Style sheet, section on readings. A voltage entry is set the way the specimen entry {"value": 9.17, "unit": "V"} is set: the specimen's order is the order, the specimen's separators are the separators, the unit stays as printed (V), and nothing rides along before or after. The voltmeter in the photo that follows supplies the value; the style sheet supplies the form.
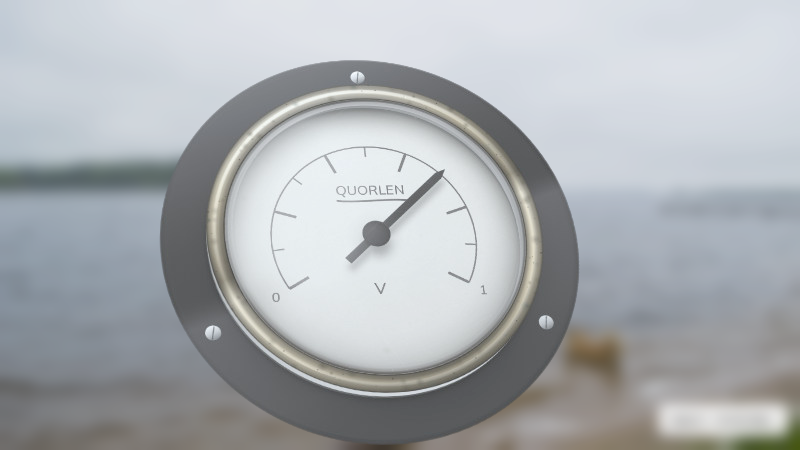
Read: {"value": 0.7, "unit": "V"}
